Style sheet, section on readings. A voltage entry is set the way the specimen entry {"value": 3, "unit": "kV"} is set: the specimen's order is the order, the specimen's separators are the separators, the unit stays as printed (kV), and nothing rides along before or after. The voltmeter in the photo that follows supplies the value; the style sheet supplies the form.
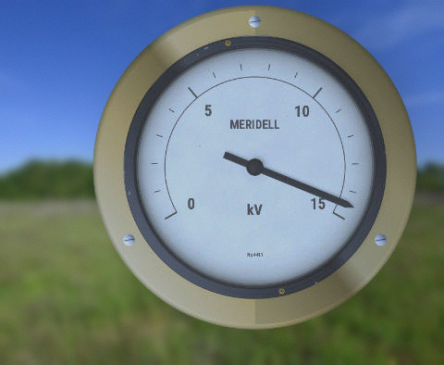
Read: {"value": 14.5, "unit": "kV"}
